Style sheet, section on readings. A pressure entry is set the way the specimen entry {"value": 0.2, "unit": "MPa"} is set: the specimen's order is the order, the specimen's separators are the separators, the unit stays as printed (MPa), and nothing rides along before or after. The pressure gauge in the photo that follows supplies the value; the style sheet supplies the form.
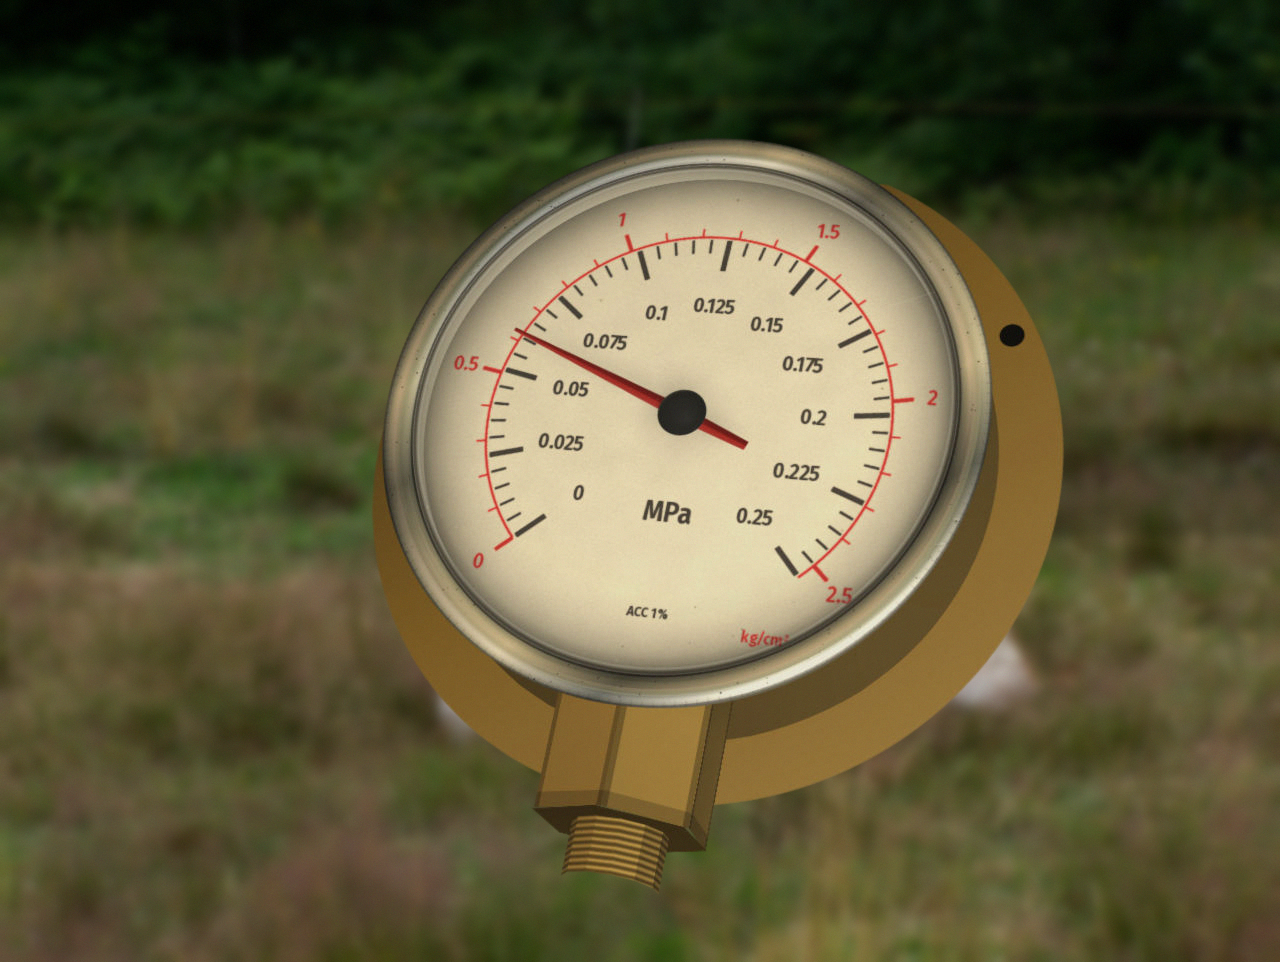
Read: {"value": 0.06, "unit": "MPa"}
